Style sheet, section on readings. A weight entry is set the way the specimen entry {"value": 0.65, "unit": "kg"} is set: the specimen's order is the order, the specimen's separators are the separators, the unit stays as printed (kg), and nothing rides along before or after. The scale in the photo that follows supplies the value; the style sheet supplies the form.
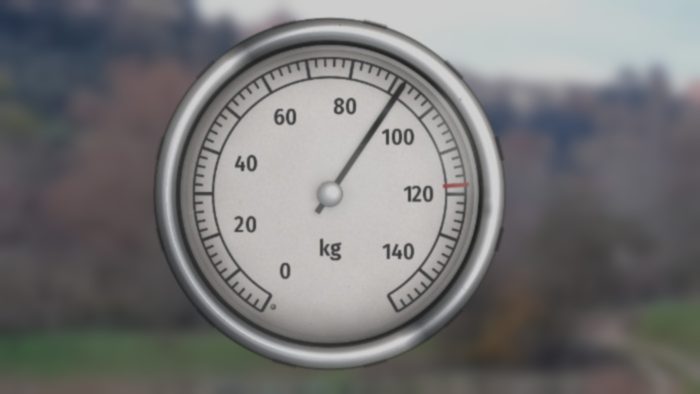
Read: {"value": 92, "unit": "kg"}
